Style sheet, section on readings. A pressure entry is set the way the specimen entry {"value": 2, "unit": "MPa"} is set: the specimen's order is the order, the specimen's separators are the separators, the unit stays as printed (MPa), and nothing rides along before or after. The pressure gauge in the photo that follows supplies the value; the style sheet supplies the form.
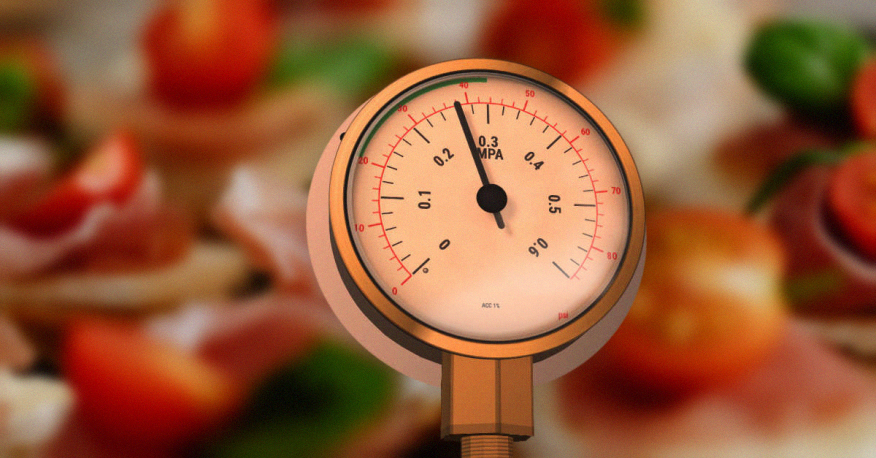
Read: {"value": 0.26, "unit": "MPa"}
